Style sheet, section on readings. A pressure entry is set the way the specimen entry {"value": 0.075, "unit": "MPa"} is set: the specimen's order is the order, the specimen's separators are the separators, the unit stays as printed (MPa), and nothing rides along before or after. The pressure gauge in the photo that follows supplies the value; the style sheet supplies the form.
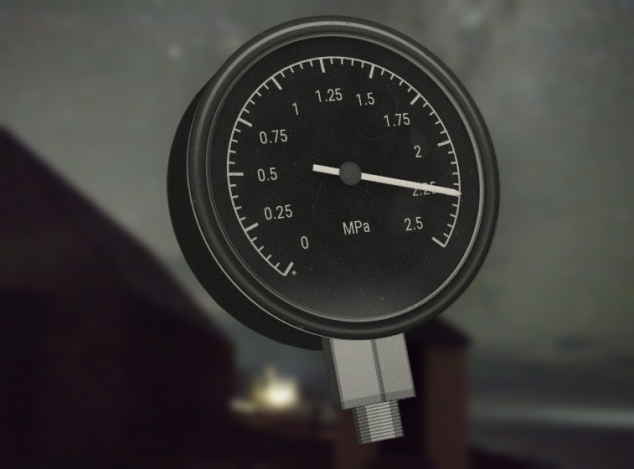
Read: {"value": 2.25, "unit": "MPa"}
